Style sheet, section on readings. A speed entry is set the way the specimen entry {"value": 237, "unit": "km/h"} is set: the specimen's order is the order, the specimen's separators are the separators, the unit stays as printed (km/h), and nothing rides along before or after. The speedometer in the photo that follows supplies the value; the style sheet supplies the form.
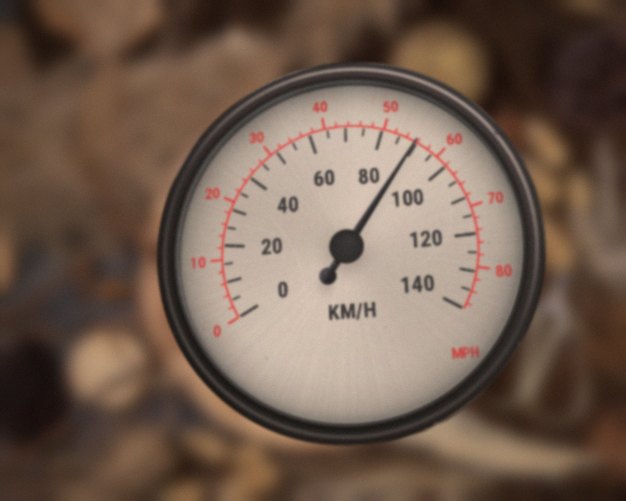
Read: {"value": 90, "unit": "km/h"}
